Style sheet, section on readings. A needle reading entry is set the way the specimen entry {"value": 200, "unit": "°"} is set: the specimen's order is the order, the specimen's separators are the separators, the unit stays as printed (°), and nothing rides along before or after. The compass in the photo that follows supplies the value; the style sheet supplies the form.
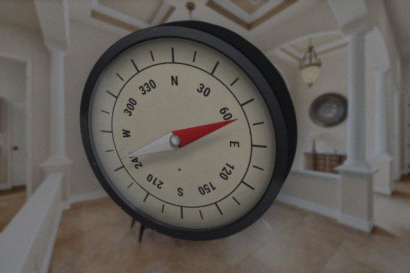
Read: {"value": 67.5, "unit": "°"}
